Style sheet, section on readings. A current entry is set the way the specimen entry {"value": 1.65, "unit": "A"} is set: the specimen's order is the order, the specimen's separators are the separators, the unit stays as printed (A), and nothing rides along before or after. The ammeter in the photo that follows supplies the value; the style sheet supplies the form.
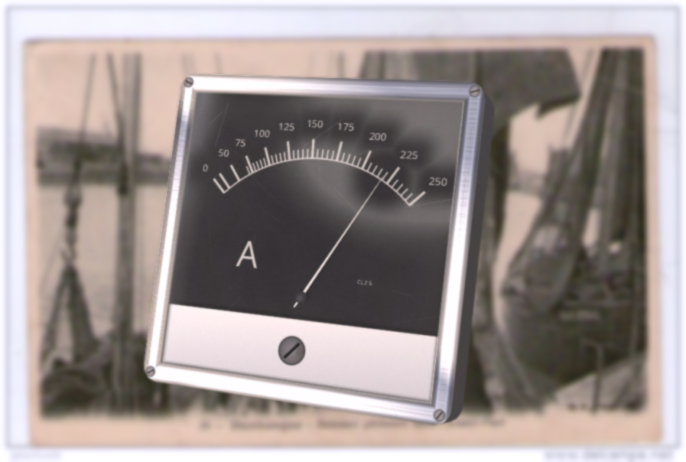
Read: {"value": 220, "unit": "A"}
